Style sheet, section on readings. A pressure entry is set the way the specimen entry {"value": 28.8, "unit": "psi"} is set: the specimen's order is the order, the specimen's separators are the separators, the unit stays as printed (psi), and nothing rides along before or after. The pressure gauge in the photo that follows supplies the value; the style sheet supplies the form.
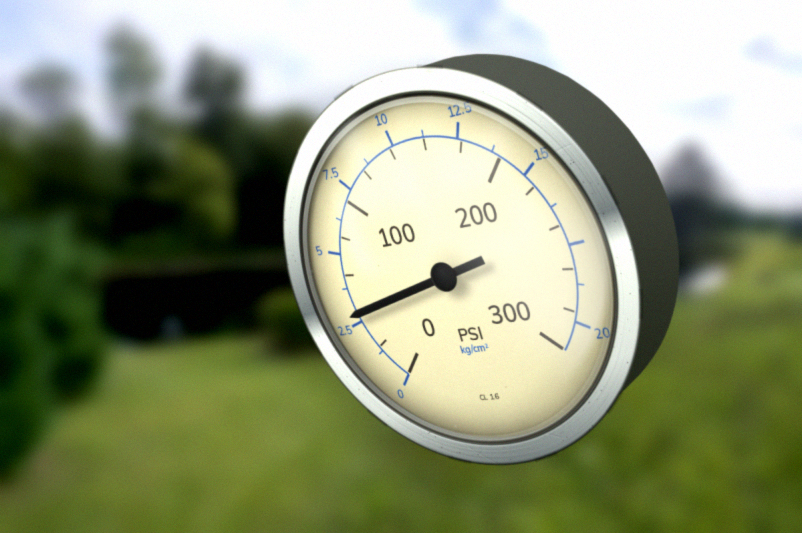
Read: {"value": 40, "unit": "psi"}
